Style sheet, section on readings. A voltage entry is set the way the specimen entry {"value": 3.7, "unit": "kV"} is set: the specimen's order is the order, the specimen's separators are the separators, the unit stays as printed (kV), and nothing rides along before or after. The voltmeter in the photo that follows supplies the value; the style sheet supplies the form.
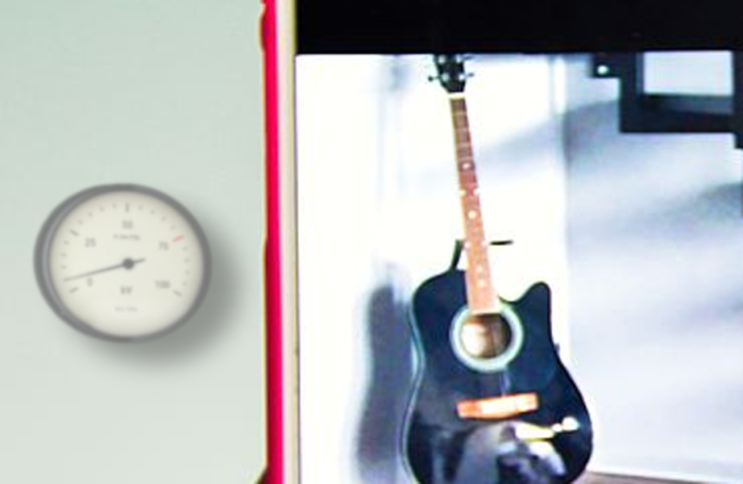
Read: {"value": 5, "unit": "kV"}
